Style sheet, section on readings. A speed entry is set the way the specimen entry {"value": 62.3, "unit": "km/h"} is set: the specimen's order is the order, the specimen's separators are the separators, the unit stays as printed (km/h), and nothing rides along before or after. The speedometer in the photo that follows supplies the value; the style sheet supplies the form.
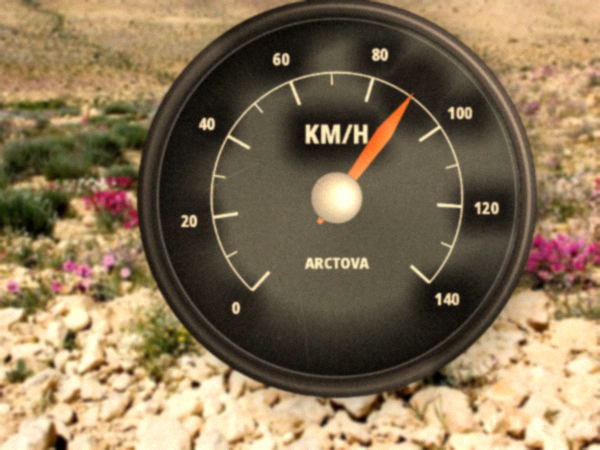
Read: {"value": 90, "unit": "km/h"}
